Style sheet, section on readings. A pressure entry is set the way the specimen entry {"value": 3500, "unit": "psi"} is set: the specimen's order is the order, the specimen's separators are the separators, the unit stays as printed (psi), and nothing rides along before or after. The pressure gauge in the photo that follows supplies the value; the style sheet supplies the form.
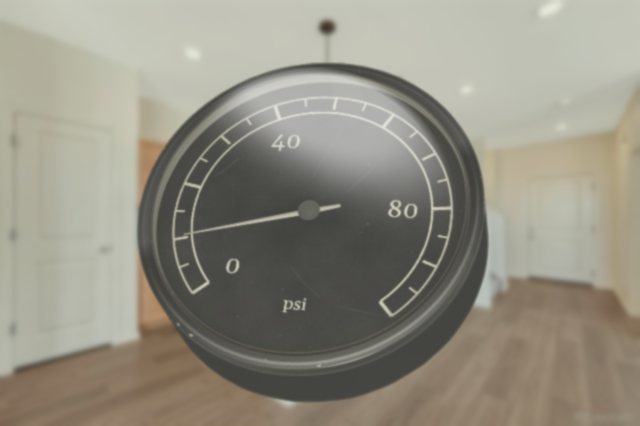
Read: {"value": 10, "unit": "psi"}
